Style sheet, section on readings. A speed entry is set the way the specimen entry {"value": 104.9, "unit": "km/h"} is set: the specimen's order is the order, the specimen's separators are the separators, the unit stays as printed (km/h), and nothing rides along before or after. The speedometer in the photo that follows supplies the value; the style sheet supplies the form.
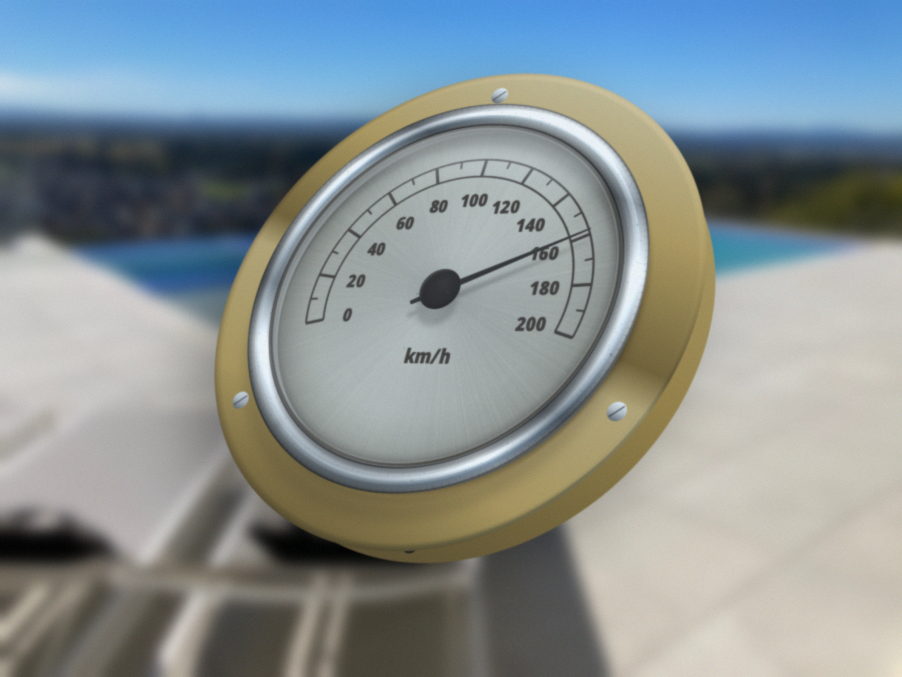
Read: {"value": 160, "unit": "km/h"}
